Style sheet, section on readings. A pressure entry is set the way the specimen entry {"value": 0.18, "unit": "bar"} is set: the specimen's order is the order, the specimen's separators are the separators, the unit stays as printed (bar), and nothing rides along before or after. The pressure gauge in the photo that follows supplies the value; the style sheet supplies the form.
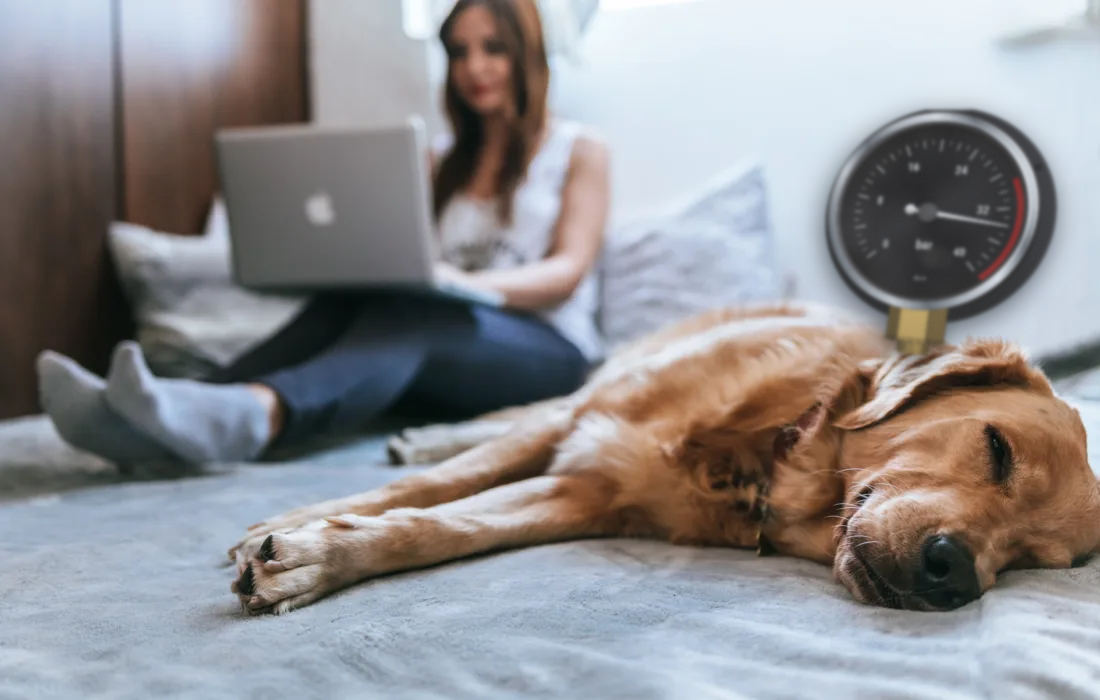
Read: {"value": 34, "unit": "bar"}
